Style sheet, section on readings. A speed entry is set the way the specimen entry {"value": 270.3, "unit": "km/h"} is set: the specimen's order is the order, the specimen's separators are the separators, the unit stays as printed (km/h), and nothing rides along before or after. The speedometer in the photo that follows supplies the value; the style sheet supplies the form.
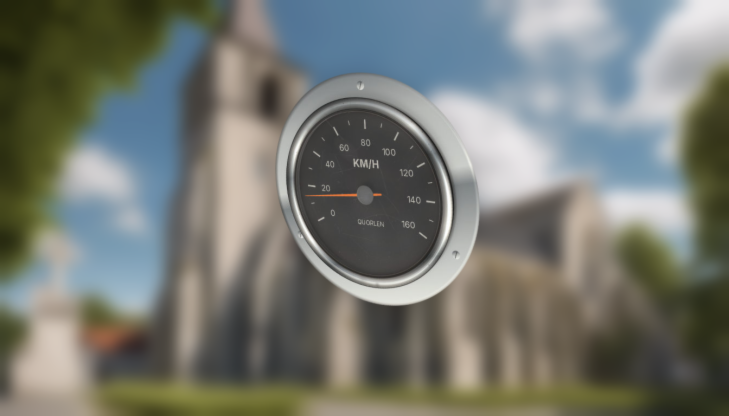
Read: {"value": 15, "unit": "km/h"}
